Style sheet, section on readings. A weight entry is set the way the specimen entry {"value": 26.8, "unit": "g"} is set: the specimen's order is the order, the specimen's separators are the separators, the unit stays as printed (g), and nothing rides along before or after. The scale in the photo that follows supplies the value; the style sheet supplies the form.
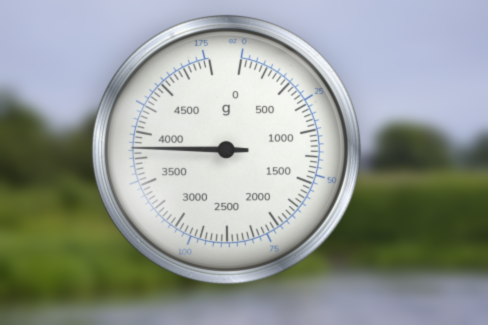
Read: {"value": 3850, "unit": "g"}
